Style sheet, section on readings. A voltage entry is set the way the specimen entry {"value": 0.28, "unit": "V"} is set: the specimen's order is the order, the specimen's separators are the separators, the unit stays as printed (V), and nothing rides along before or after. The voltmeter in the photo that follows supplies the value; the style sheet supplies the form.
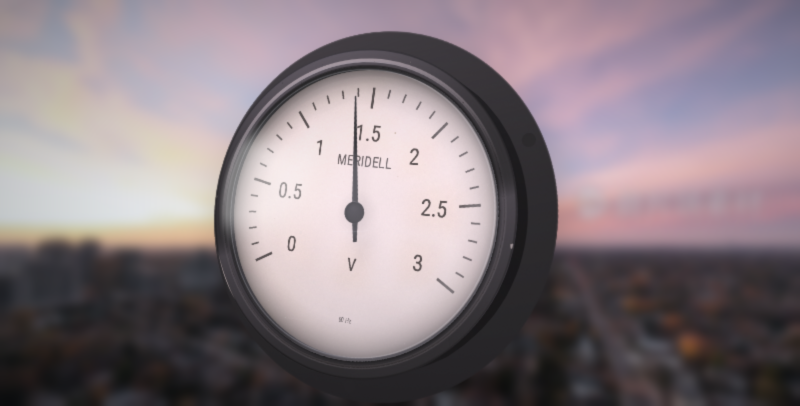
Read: {"value": 1.4, "unit": "V"}
